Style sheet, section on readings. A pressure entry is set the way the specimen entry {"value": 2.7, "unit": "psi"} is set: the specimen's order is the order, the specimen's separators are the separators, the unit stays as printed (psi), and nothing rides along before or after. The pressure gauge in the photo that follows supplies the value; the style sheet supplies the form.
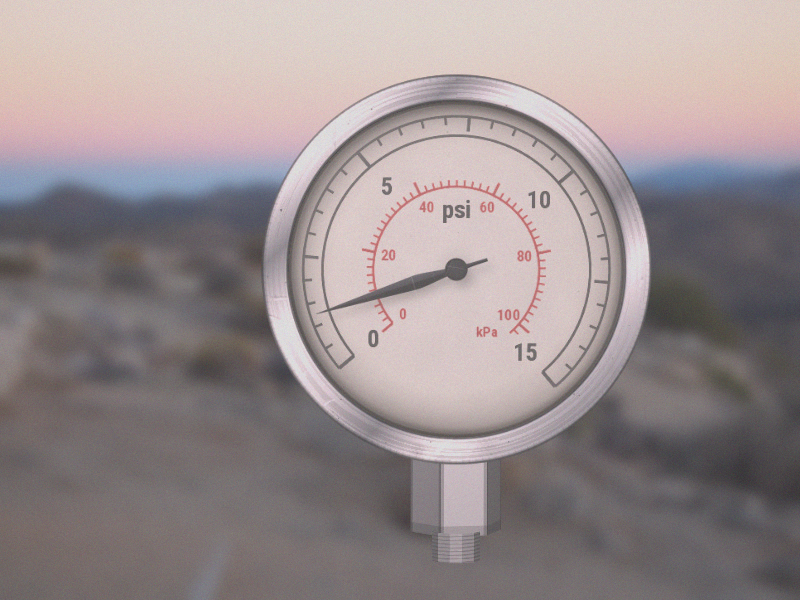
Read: {"value": 1.25, "unit": "psi"}
